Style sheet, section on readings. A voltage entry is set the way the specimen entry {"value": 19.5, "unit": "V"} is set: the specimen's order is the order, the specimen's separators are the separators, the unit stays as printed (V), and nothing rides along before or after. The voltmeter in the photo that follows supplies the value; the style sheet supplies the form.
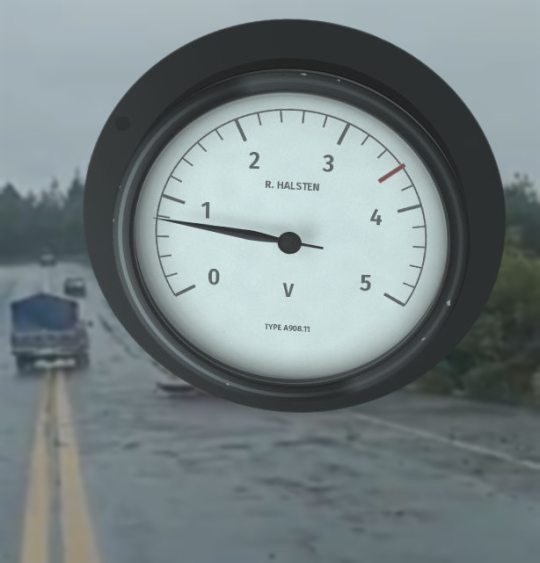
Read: {"value": 0.8, "unit": "V"}
